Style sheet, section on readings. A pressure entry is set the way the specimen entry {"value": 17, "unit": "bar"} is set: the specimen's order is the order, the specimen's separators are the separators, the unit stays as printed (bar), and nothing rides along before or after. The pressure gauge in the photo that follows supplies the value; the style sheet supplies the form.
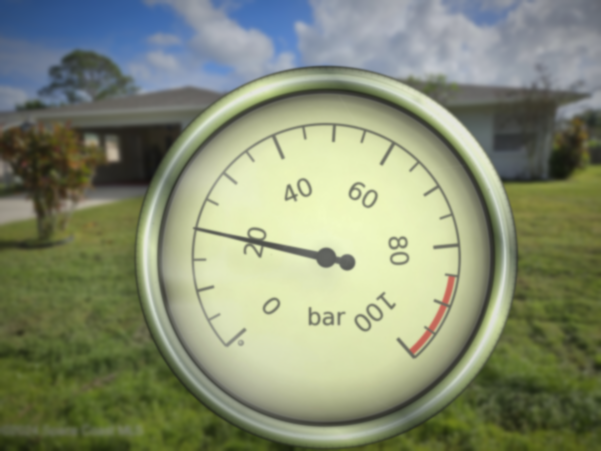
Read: {"value": 20, "unit": "bar"}
